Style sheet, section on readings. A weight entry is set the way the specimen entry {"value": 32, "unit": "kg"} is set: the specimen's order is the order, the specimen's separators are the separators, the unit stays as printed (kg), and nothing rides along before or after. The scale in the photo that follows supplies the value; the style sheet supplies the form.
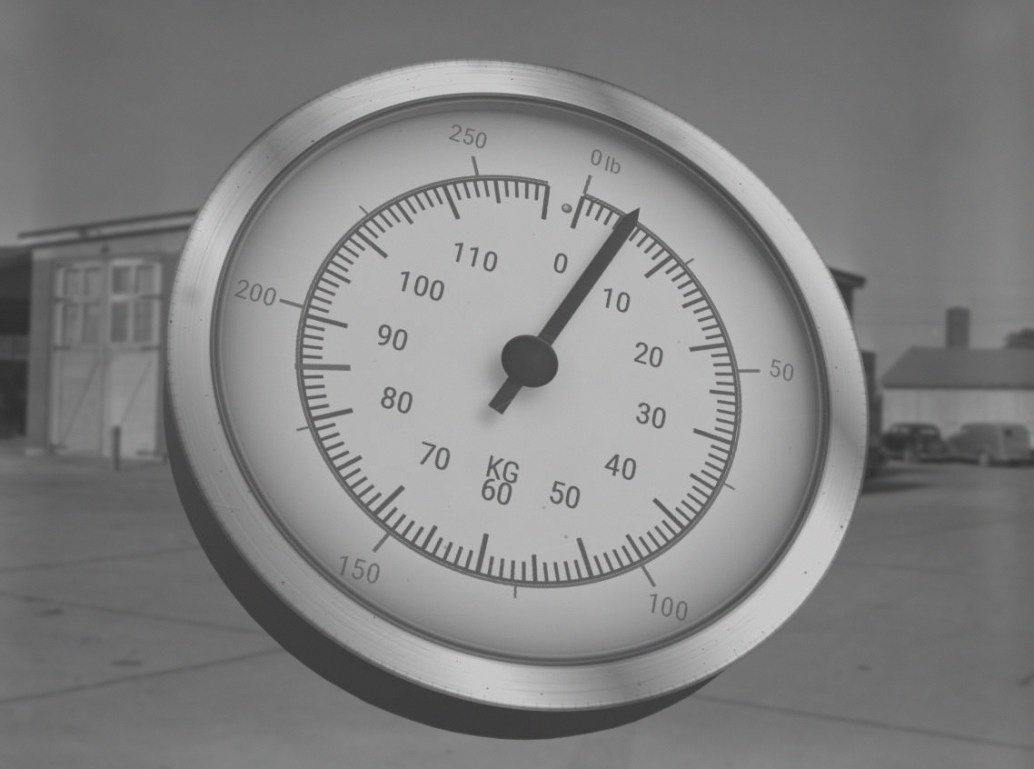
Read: {"value": 5, "unit": "kg"}
